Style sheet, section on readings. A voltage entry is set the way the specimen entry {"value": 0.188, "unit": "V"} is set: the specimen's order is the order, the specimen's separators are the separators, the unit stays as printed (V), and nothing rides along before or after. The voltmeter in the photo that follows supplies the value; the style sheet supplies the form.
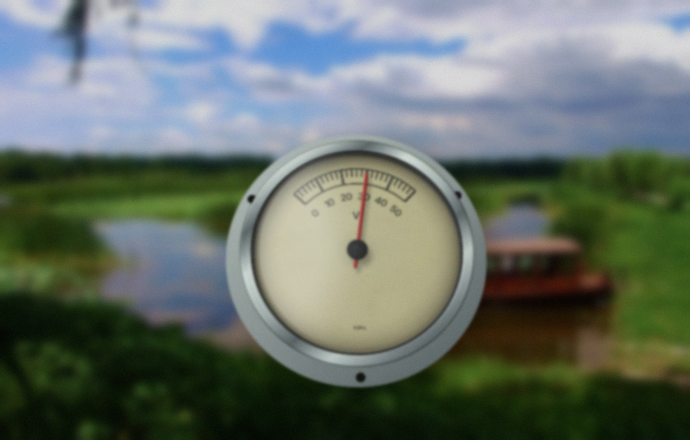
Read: {"value": 30, "unit": "V"}
